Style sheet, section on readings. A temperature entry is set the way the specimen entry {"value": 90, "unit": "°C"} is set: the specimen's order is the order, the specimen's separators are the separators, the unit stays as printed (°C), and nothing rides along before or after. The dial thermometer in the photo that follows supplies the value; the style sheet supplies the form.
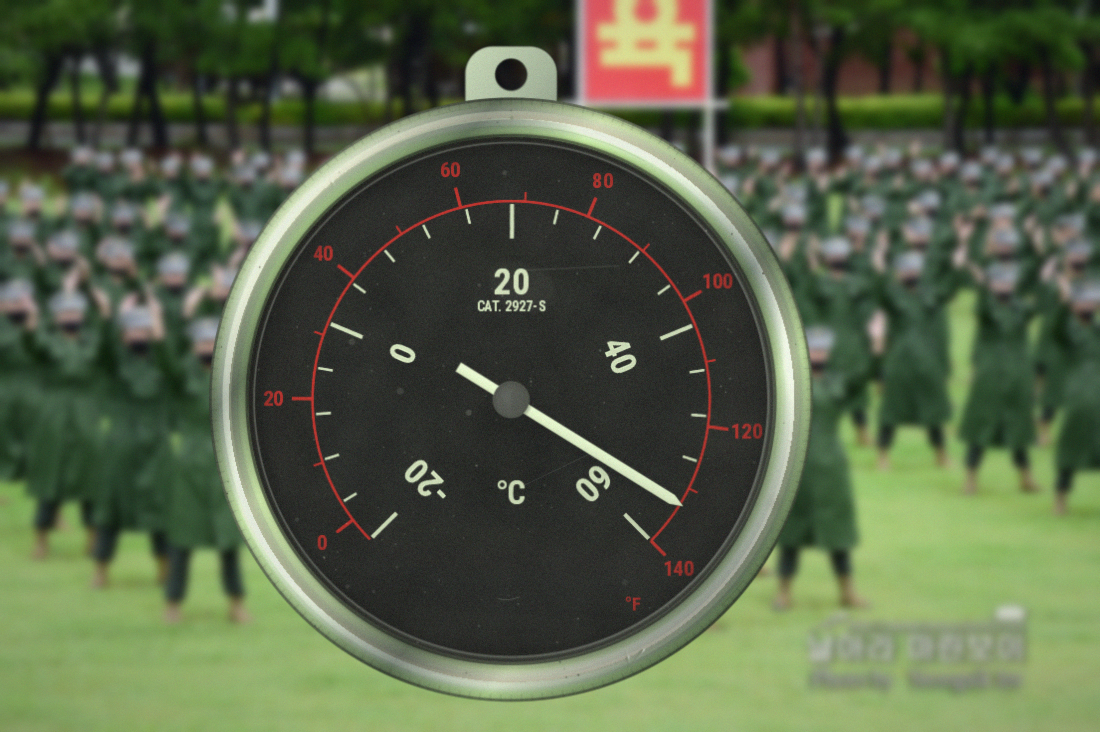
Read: {"value": 56, "unit": "°C"}
